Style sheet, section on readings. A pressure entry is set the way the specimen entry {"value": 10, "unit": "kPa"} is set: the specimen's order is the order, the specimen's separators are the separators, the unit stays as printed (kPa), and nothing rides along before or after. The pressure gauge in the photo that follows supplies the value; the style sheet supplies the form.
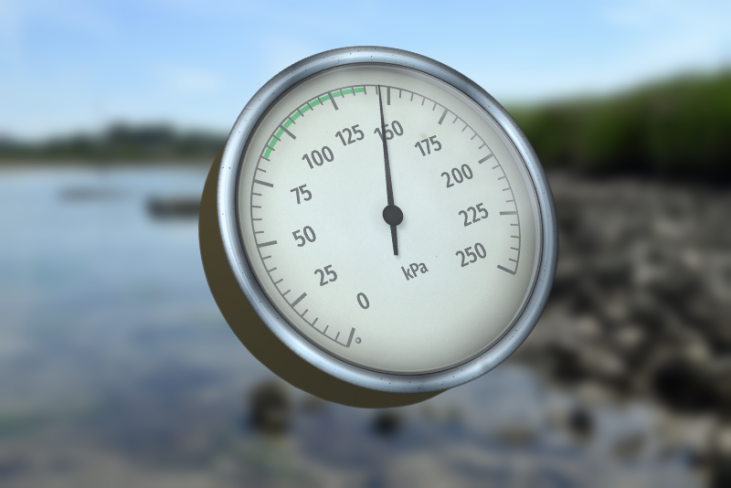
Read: {"value": 145, "unit": "kPa"}
